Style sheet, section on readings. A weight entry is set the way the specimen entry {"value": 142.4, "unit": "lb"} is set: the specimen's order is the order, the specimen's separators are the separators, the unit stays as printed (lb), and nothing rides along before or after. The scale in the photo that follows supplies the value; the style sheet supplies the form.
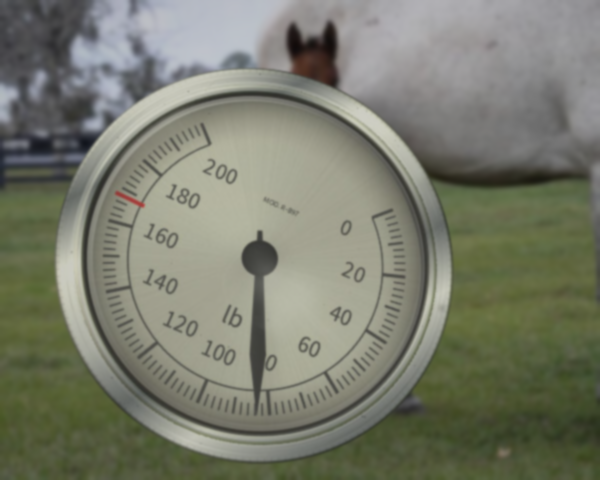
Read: {"value": 84, "unit": "lb"}
